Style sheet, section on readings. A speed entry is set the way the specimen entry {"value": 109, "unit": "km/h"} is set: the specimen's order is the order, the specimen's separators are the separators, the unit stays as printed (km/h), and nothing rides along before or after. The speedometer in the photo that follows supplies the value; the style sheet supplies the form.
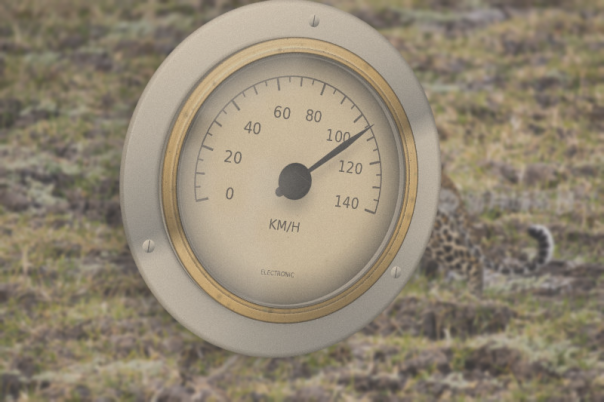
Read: {"value": 105, "unit": "km/h"}
